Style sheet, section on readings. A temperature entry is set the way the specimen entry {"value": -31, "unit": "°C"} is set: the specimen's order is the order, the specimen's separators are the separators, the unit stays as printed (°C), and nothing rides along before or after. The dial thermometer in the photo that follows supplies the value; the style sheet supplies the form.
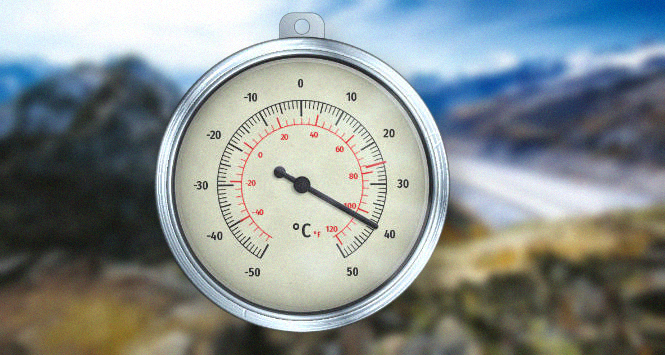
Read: {"value": 40, "unit": "°C"}
